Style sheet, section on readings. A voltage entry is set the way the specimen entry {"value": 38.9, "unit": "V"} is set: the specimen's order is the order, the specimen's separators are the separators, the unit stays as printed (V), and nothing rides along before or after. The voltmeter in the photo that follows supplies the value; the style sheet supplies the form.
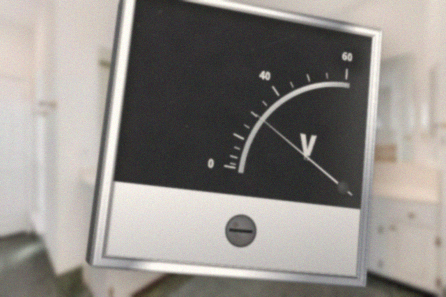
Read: {"value": 30, "unit": "V"}
